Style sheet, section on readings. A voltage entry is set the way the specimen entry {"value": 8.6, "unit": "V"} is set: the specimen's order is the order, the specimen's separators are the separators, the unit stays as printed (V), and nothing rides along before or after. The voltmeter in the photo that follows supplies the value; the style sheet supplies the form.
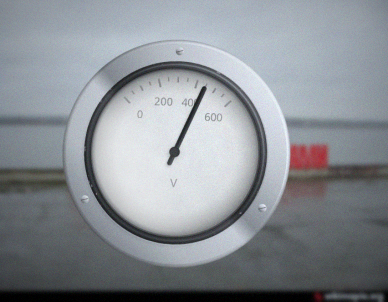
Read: {"value": 450, "unit": "V"}
